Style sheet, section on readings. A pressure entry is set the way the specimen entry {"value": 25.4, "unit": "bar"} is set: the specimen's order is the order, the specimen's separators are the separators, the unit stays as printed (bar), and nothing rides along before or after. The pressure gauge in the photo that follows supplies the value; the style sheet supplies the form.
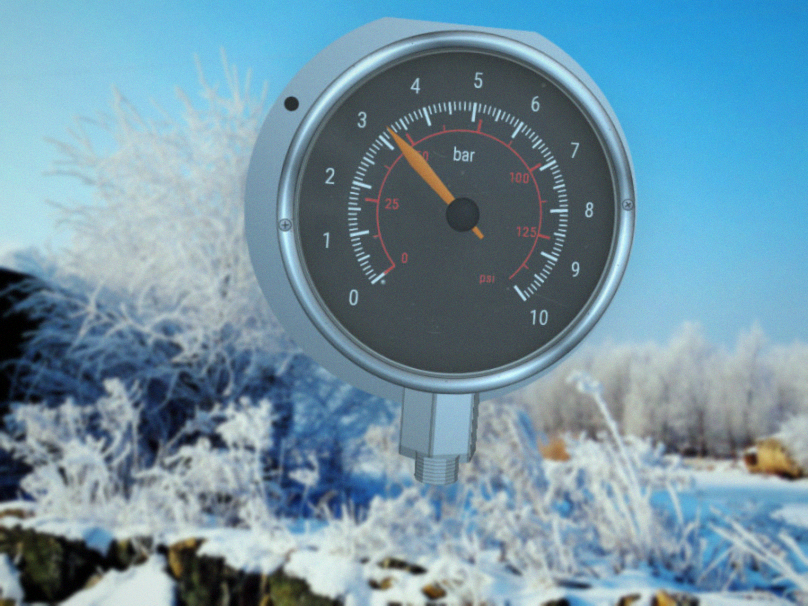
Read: {"value": 3.2, "unit": "bar"}
